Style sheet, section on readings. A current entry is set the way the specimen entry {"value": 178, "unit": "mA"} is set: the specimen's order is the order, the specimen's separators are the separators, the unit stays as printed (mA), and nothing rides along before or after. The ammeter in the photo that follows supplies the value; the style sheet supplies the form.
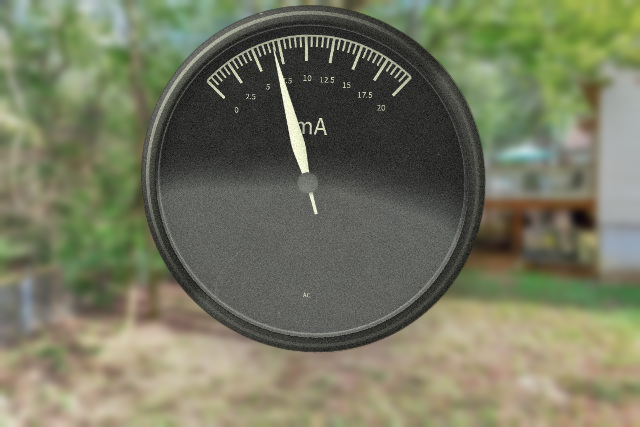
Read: {"value": 7, "unit": "mA"}
